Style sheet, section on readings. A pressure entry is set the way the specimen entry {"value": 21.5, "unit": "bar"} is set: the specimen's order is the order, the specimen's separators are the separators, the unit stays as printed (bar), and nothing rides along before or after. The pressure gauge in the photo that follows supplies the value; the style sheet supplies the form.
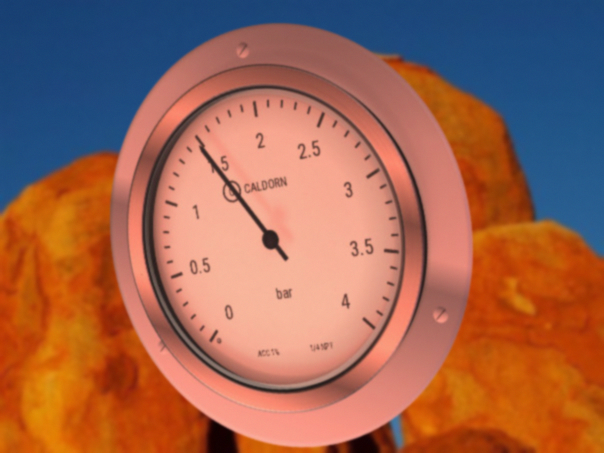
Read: {"value": 1.5, "unit": "bar"}
